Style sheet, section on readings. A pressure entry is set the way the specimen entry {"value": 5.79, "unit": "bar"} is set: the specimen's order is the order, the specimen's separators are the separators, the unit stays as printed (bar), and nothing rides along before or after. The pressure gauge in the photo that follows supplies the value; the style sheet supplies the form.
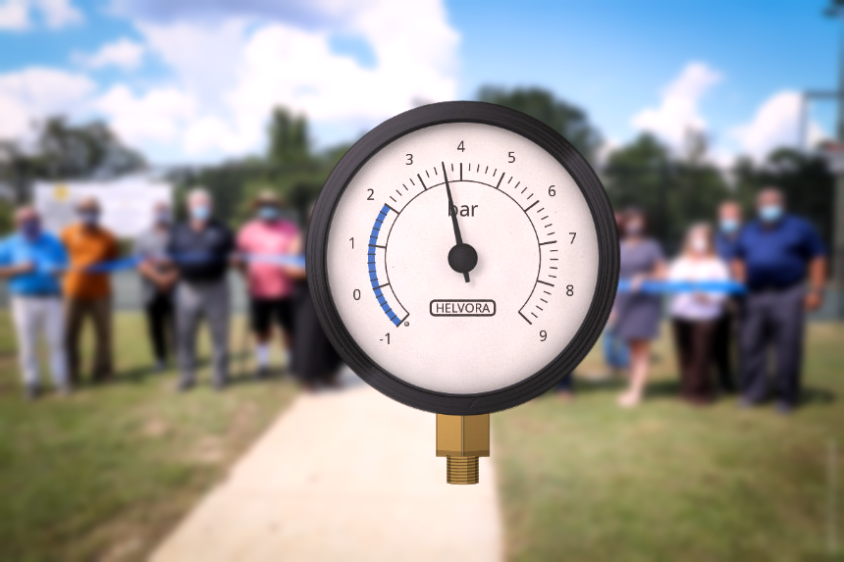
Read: {"value": 3.6, "unit": "bar"}
